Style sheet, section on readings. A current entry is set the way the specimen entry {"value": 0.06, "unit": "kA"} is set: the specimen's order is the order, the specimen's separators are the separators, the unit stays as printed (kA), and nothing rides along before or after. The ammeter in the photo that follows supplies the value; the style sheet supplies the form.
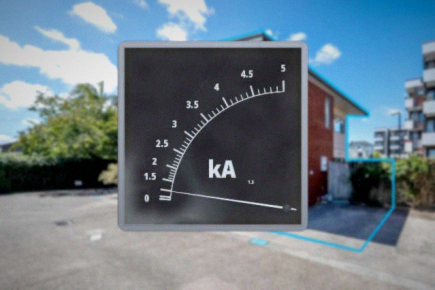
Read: {"value": 1, "unit": "kA"}
